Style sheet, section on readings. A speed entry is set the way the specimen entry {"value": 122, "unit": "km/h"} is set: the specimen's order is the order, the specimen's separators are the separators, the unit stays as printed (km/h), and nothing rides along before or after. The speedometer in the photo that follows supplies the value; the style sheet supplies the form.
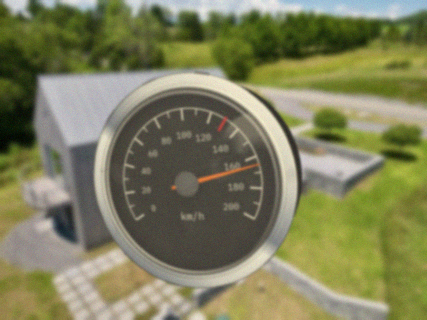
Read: {"value": 165, "unit": "km/h"}
